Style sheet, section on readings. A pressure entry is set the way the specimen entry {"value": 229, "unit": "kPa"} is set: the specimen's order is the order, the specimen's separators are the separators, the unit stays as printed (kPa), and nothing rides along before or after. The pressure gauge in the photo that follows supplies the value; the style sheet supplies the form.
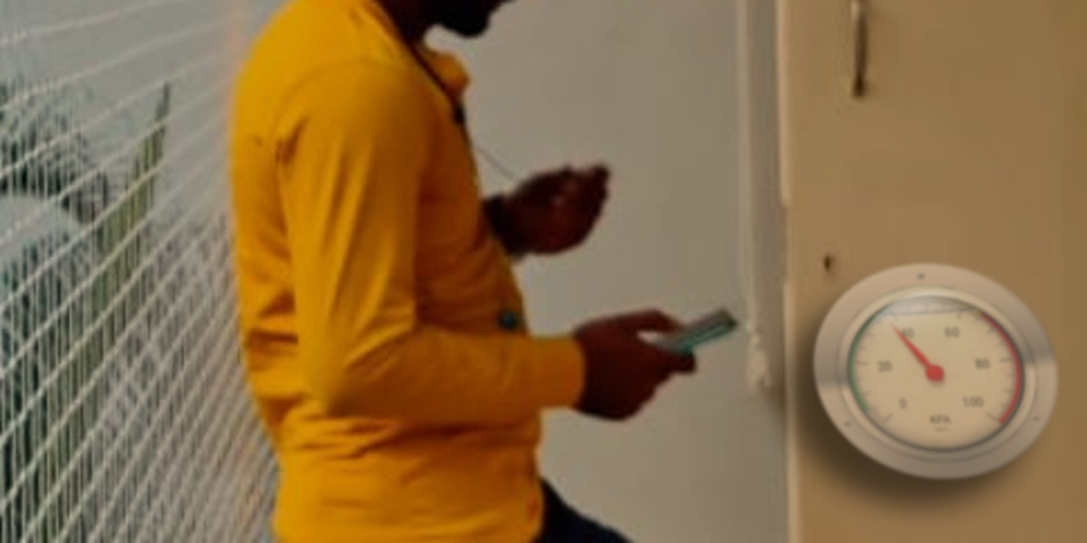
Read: {"value": 37.5, "unit": "kPa"}
